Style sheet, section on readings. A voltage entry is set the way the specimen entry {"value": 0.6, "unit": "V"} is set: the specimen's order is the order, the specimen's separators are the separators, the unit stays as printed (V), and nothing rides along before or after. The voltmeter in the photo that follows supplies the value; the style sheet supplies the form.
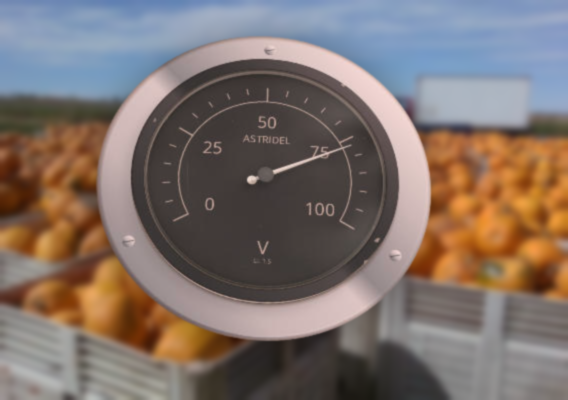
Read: {"value": 77.5, "unit": "V"}
